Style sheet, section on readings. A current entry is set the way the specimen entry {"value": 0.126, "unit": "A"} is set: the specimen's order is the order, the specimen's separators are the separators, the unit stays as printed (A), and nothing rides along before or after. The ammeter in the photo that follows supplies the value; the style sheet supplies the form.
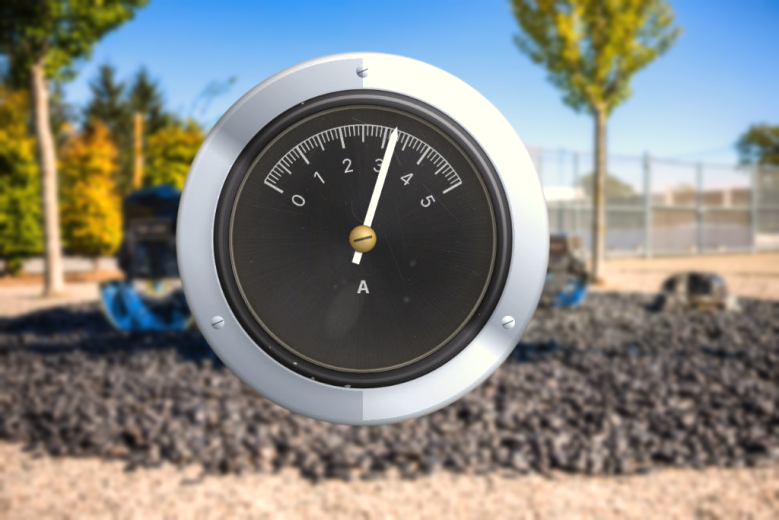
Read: {"value": 3.2, "unit": "A"}
